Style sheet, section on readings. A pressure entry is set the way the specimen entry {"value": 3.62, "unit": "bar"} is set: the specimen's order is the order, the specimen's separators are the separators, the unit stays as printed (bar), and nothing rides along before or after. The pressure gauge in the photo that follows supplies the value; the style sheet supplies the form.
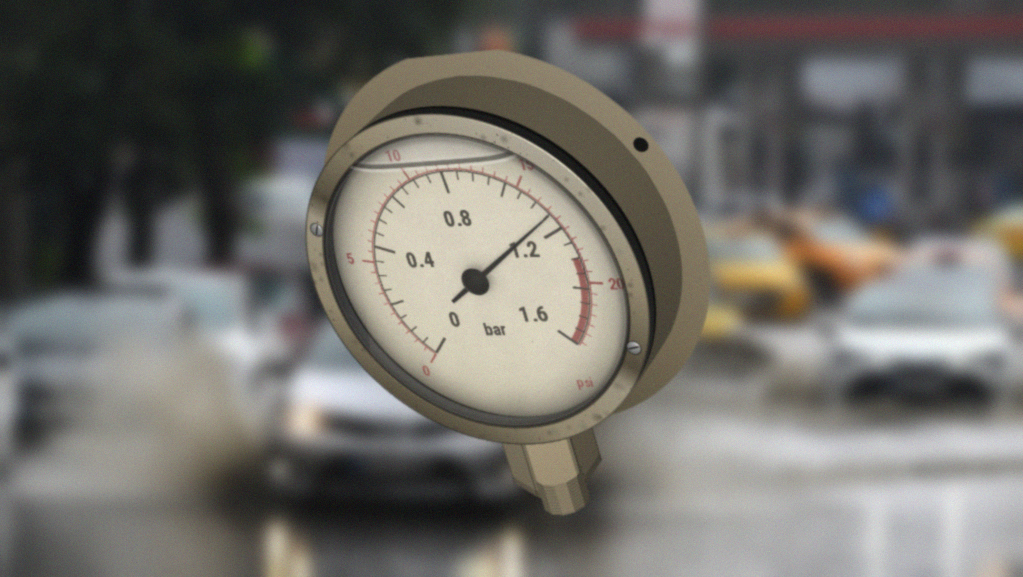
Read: {"value": 1.15, "unit": "bar"}
